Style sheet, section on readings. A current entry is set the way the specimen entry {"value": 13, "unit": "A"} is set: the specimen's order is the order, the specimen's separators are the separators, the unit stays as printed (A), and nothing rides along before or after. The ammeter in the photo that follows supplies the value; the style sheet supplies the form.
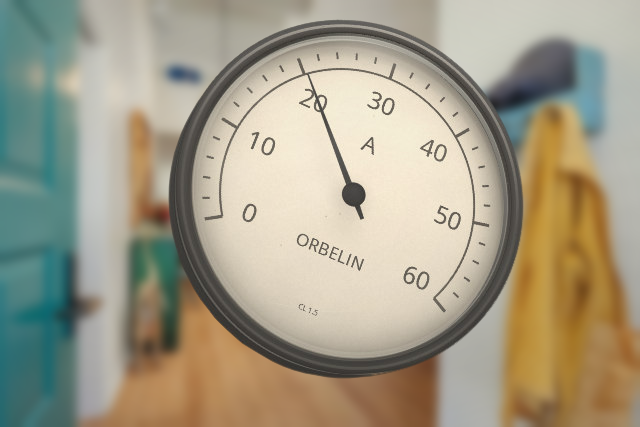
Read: {"value": 20, "unit": "A"}
